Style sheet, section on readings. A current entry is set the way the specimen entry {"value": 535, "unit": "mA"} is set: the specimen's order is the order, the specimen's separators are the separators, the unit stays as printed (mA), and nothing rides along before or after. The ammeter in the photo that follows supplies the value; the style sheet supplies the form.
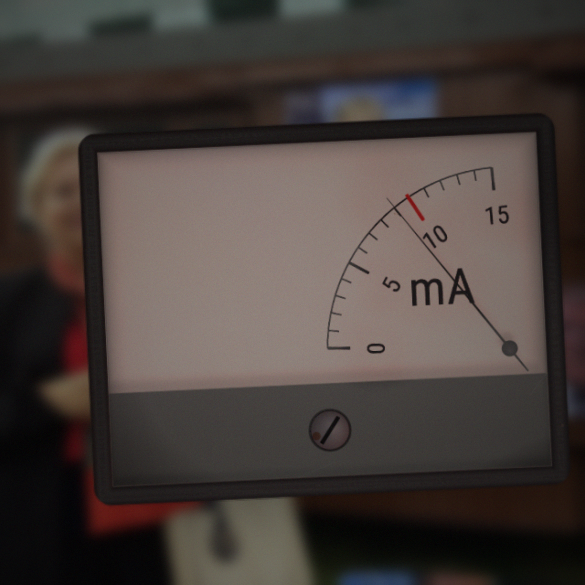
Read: {"value": 9, "unit": "mA"}
